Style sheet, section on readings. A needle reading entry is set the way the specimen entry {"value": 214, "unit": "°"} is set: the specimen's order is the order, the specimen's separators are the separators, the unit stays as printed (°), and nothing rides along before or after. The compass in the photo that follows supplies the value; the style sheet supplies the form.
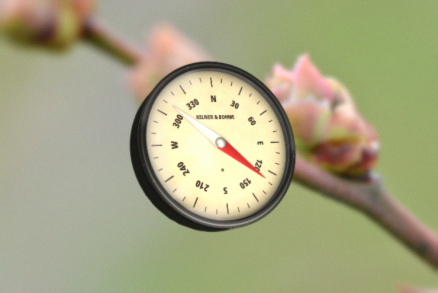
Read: {"value": 130, "unit": "°"}
